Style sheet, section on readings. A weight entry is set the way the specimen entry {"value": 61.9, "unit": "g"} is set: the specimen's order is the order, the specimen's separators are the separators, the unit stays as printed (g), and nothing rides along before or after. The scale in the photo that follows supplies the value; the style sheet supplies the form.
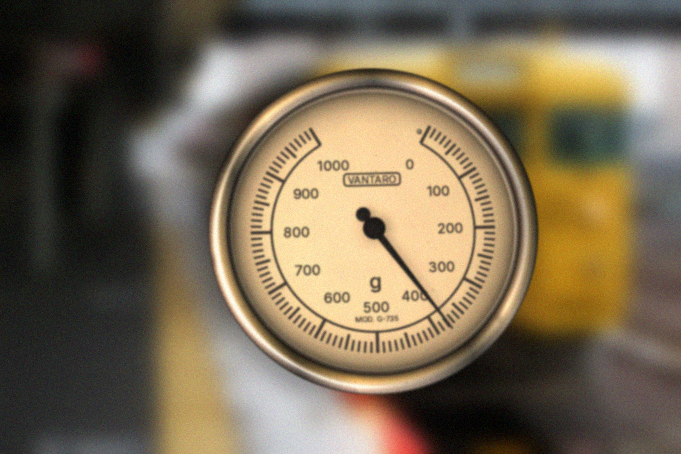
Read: {"value": 380, "unit": "g"}
